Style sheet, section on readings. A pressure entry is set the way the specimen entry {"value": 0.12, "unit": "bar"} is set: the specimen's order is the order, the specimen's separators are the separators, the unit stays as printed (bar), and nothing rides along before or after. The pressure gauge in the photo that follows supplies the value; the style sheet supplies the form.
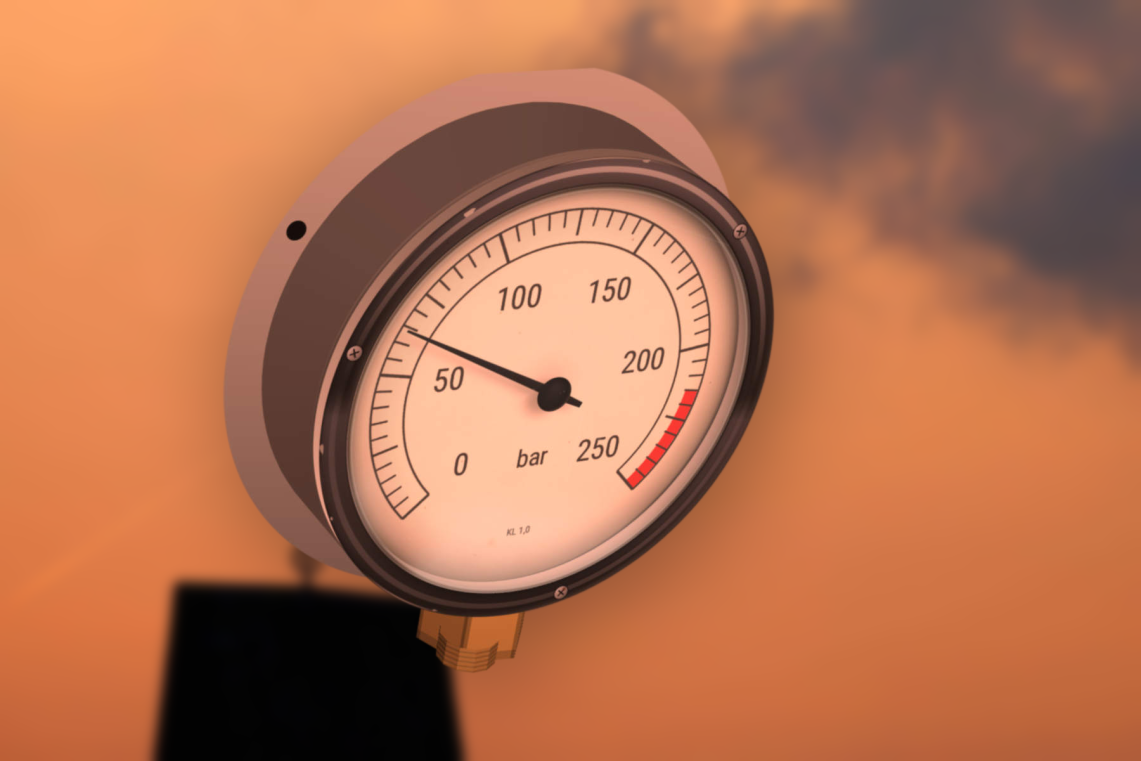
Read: {"value": 65, "unit": "bar"}
